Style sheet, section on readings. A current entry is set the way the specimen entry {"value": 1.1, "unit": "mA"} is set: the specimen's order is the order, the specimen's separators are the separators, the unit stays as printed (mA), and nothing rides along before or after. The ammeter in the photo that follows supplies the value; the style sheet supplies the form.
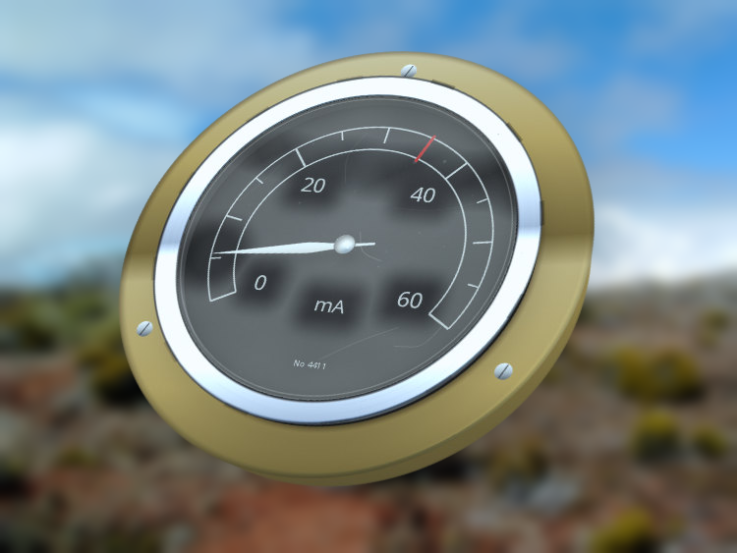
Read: {"value": 5, "unit": "mA"}
